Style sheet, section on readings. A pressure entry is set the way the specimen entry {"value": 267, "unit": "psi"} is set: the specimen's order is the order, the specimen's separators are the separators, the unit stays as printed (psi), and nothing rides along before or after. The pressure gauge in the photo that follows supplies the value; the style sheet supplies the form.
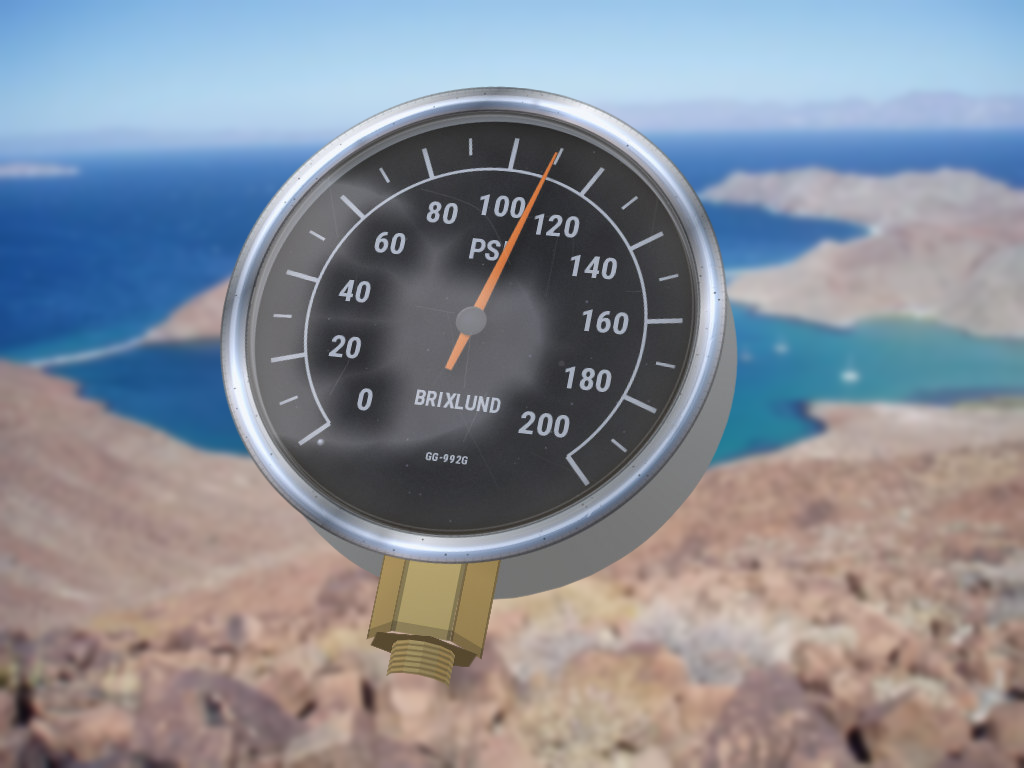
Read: {"value": 110, "unit": "psi"}
